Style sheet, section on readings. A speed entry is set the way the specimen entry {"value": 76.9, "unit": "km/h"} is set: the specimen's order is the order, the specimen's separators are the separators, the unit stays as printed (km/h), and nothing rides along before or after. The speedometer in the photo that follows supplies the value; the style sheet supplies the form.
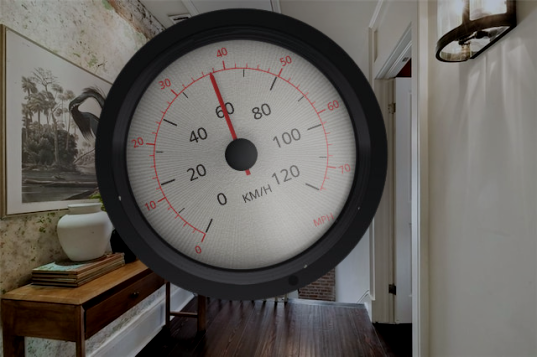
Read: {"value": 60, "unit": "km/h"}
